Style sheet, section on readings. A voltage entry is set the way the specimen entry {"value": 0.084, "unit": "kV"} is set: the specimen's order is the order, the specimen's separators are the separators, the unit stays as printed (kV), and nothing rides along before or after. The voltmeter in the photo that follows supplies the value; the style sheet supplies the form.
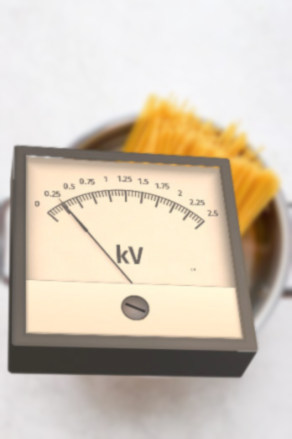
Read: {"value": 0.25, "unit": "kV"}
